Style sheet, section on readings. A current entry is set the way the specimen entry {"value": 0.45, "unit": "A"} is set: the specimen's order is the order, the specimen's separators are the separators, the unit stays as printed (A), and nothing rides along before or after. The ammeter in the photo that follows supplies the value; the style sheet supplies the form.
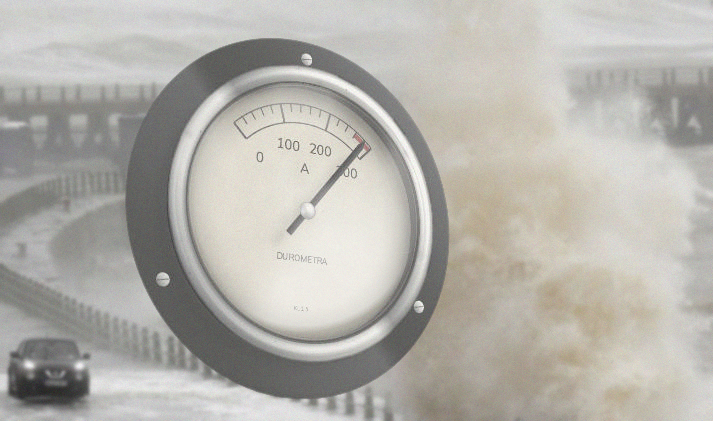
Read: {"value": 280, "unit": "A"}
